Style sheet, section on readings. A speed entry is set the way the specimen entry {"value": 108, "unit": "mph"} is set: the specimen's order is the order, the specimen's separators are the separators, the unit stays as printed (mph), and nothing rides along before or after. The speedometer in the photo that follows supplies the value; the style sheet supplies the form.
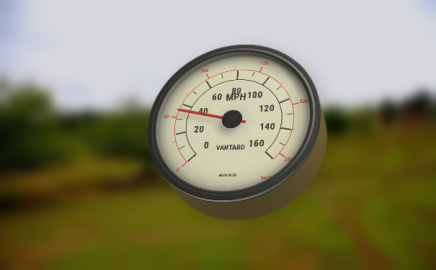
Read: {"value": 35, "unit": "mph"}
